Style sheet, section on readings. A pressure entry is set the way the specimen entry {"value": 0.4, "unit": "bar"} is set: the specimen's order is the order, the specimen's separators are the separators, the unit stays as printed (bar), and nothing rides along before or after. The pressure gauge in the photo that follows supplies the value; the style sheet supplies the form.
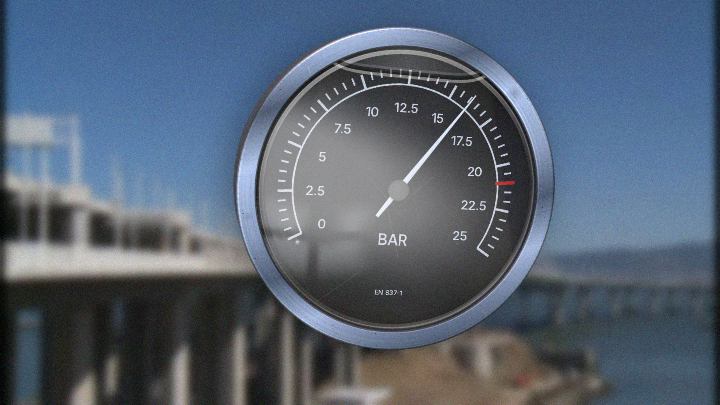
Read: {"value": 16, "unit": "bar"}
